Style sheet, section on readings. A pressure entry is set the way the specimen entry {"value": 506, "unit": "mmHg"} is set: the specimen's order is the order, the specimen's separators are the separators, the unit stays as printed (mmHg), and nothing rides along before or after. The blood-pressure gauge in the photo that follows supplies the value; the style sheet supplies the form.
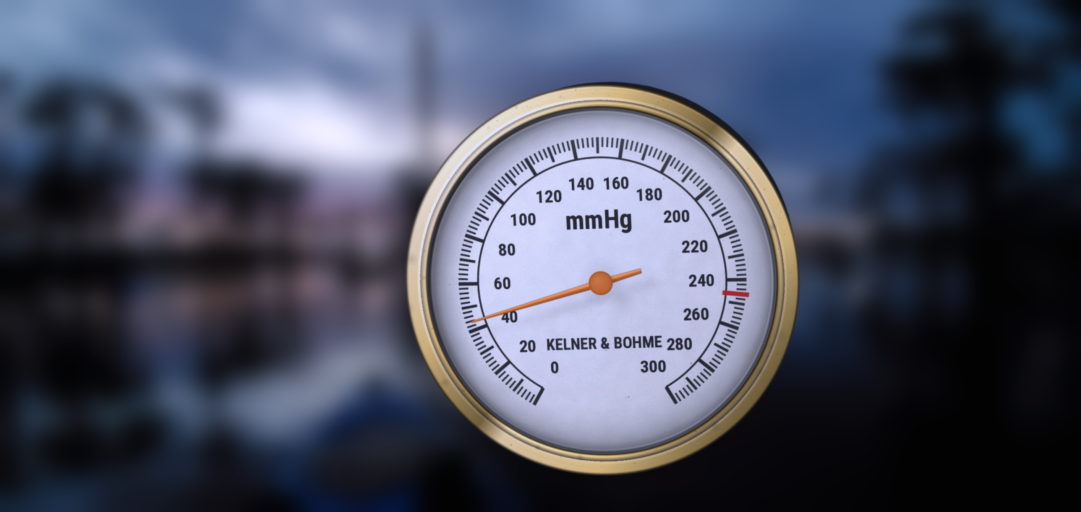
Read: {"value": 44, "unit": "mmHg"}
